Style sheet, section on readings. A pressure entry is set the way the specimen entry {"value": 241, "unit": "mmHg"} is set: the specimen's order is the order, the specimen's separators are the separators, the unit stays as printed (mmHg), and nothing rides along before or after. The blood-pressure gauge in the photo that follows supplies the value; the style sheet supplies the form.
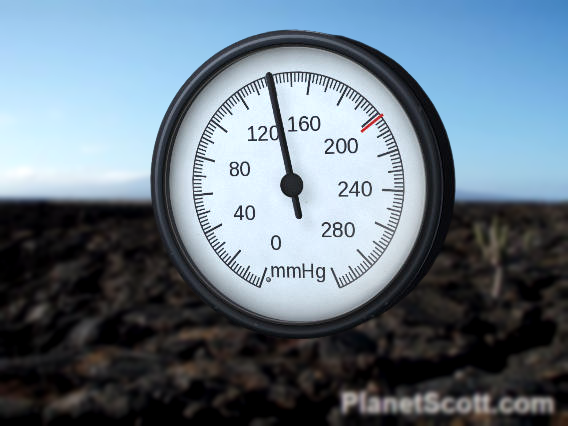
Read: {"value": 140, "unit": "mmHg"}
